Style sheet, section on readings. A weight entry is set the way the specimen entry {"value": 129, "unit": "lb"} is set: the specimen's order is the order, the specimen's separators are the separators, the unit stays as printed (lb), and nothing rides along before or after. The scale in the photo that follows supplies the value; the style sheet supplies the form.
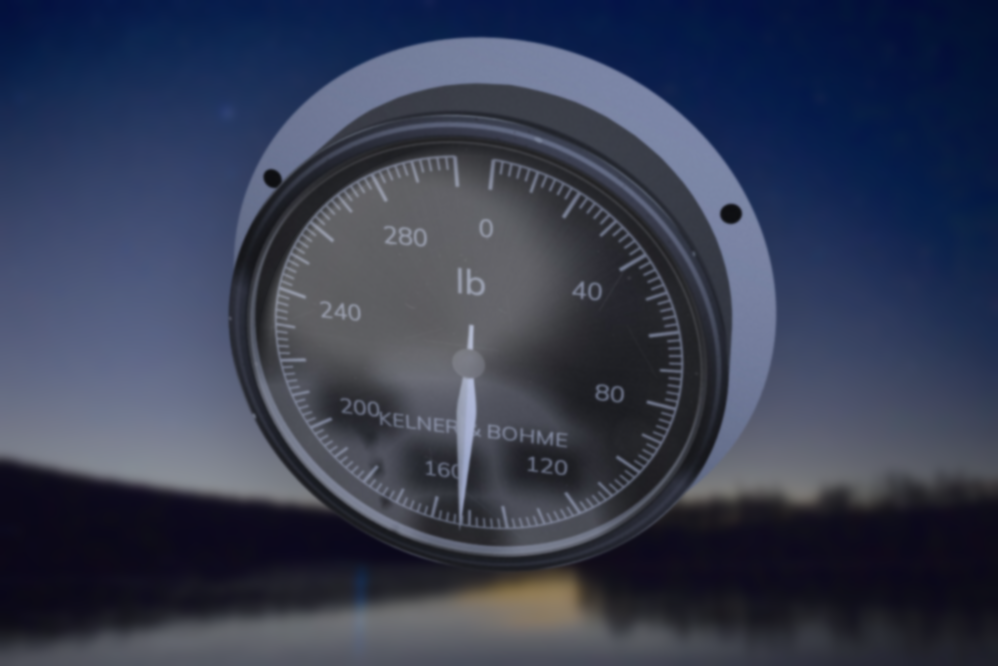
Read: {"value": 152, "unit": "lb"}
